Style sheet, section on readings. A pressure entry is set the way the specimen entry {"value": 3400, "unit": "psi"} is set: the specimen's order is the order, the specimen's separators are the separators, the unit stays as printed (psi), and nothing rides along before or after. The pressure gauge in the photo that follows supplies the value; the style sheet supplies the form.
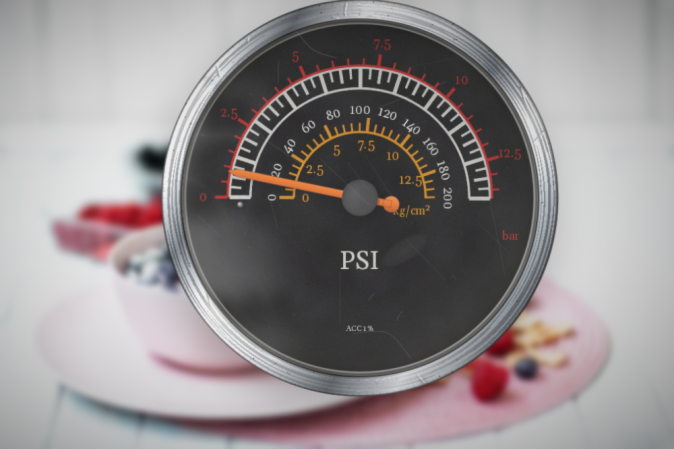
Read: {"value": 12.5, "unit": "psi"}
